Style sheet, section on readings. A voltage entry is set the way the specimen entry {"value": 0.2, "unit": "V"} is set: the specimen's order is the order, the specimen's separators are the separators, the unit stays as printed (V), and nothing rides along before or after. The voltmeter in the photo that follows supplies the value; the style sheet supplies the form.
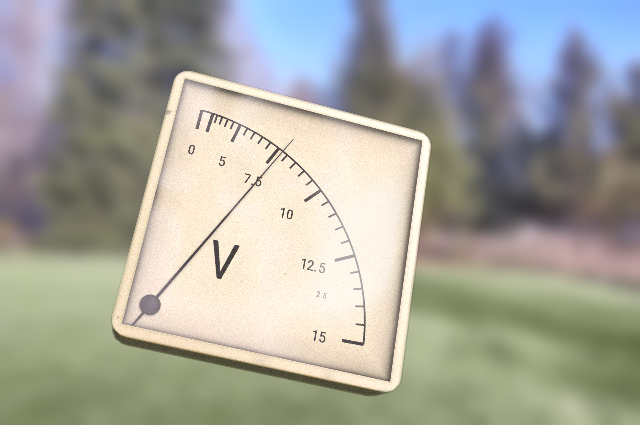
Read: {"value": 7.75, "unit": "V"}
